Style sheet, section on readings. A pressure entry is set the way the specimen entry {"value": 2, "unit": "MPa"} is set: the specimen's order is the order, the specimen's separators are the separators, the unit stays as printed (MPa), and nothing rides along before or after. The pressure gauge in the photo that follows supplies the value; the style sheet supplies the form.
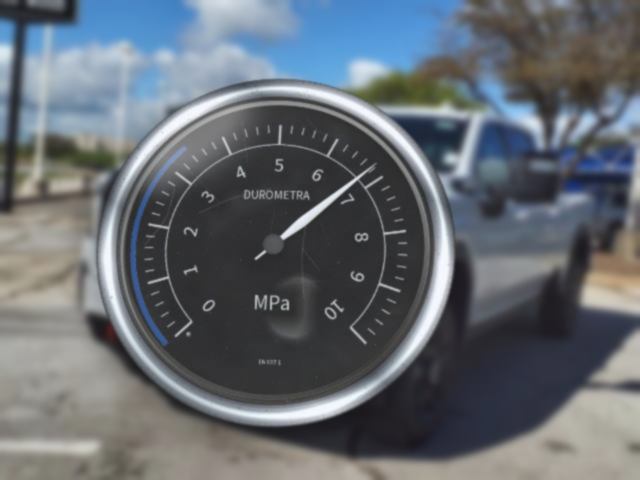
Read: {"value": 6.8, "unit": "MPa"}
